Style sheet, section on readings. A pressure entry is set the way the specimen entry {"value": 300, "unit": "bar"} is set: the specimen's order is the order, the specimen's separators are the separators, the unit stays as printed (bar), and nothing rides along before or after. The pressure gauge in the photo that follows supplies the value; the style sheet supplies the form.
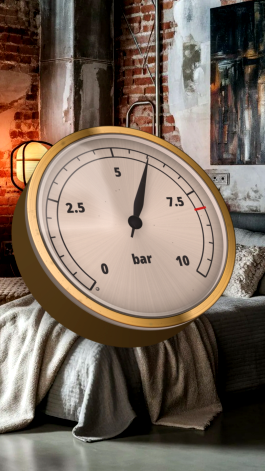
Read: {"value": 6, "unit": "bar"}
